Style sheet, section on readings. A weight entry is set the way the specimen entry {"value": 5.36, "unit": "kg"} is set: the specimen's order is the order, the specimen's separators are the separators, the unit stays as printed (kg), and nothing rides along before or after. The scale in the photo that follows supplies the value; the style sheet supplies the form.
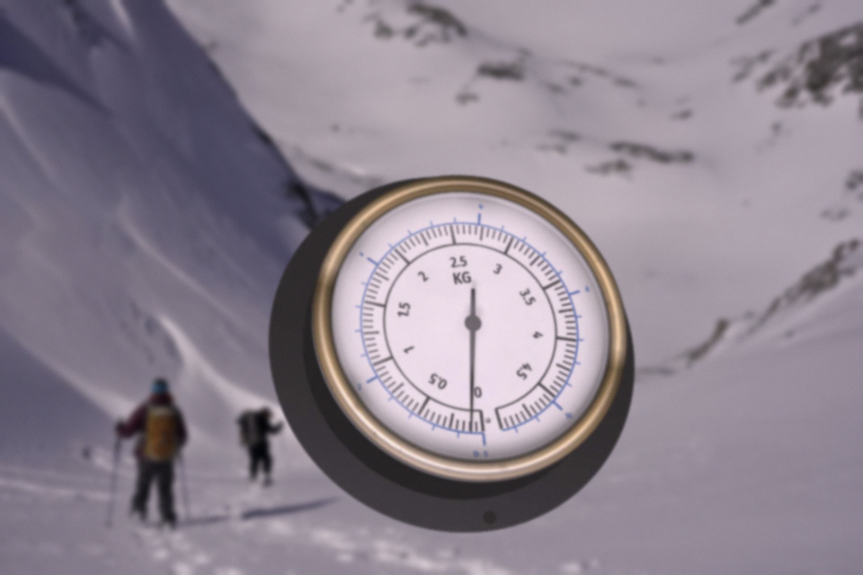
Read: {"value": 0.1, "unit": "kg"}
